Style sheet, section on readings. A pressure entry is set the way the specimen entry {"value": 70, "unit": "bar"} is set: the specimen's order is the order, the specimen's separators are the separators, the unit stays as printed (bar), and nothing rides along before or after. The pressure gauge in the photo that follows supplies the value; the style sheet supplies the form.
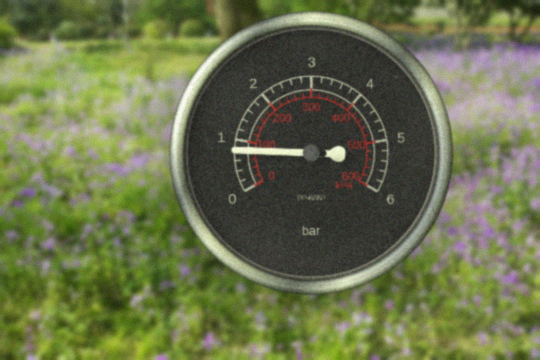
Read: {"value": 0.8, "unit": "bar"}
